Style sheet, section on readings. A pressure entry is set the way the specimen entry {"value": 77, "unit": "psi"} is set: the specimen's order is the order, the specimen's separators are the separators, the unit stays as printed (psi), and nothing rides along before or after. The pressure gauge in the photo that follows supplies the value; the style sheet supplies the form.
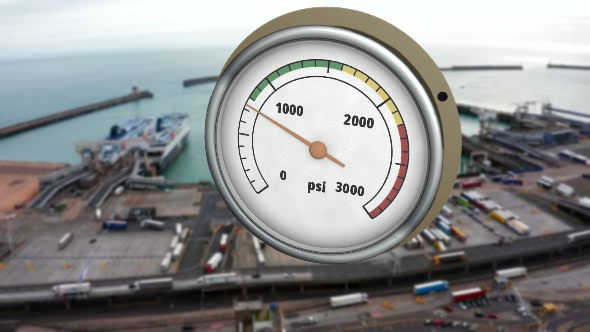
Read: {"value": 750, "unit": "psi"}
